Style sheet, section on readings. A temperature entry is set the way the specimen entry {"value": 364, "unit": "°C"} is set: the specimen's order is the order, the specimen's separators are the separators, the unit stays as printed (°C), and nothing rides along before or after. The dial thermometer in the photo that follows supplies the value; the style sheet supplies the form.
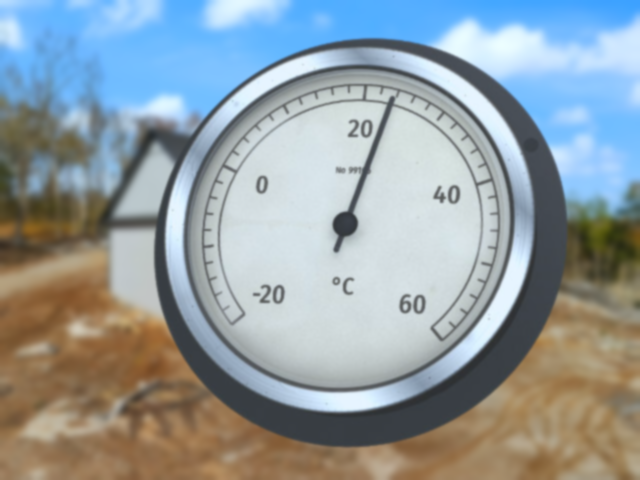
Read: {"value": 24, "unit": "°C"}
